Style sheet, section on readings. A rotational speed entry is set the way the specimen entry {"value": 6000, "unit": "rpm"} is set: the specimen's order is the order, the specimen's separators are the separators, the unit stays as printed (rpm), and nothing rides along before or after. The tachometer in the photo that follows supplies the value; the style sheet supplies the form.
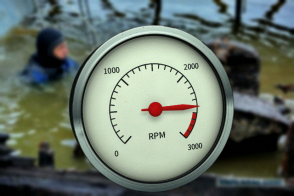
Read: {"value": 2500, "unit": "rpm"}
